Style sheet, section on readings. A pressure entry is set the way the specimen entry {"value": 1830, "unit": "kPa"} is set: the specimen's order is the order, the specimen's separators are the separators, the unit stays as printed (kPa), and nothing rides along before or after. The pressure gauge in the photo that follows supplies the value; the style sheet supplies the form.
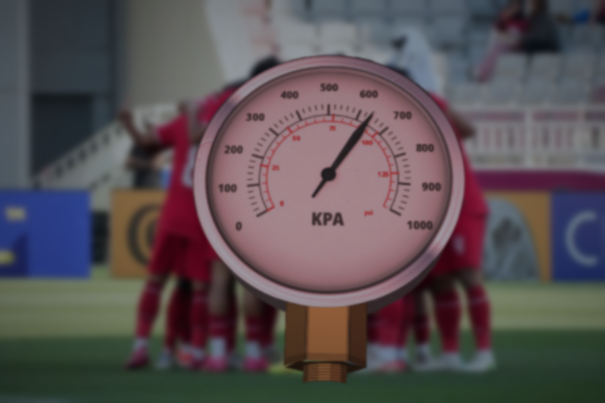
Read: {"value": 640, "unit": "kPa"}
